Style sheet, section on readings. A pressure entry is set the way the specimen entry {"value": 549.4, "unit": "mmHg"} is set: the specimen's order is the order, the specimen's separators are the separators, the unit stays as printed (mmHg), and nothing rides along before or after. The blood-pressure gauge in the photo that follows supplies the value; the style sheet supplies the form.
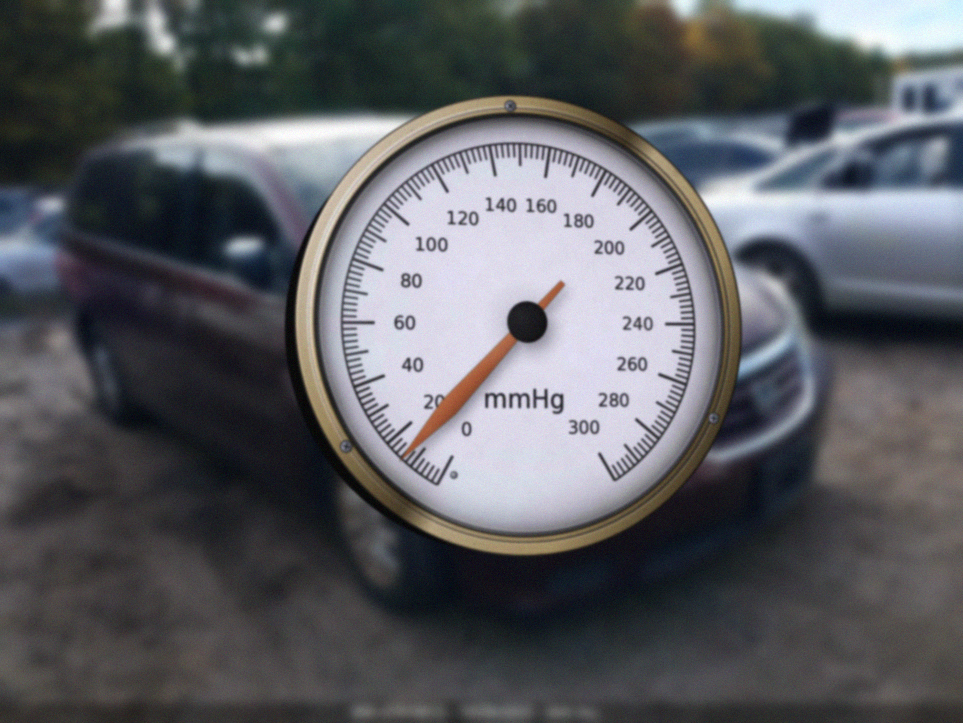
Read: {"value": 14, "unit": "mmHg"}
